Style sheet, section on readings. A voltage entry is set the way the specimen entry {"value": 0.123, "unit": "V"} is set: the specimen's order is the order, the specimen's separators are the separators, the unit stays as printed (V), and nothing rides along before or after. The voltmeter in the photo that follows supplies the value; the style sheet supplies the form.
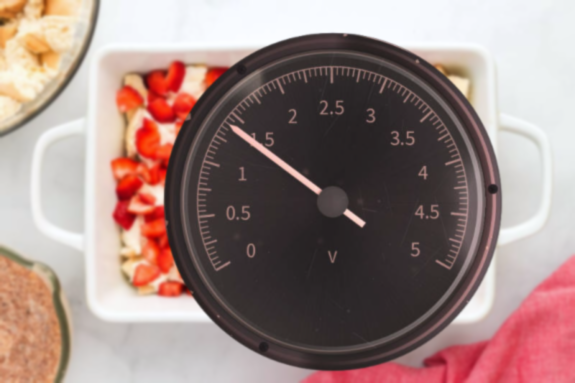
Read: {"value": 1.4, "unit": "V"}
